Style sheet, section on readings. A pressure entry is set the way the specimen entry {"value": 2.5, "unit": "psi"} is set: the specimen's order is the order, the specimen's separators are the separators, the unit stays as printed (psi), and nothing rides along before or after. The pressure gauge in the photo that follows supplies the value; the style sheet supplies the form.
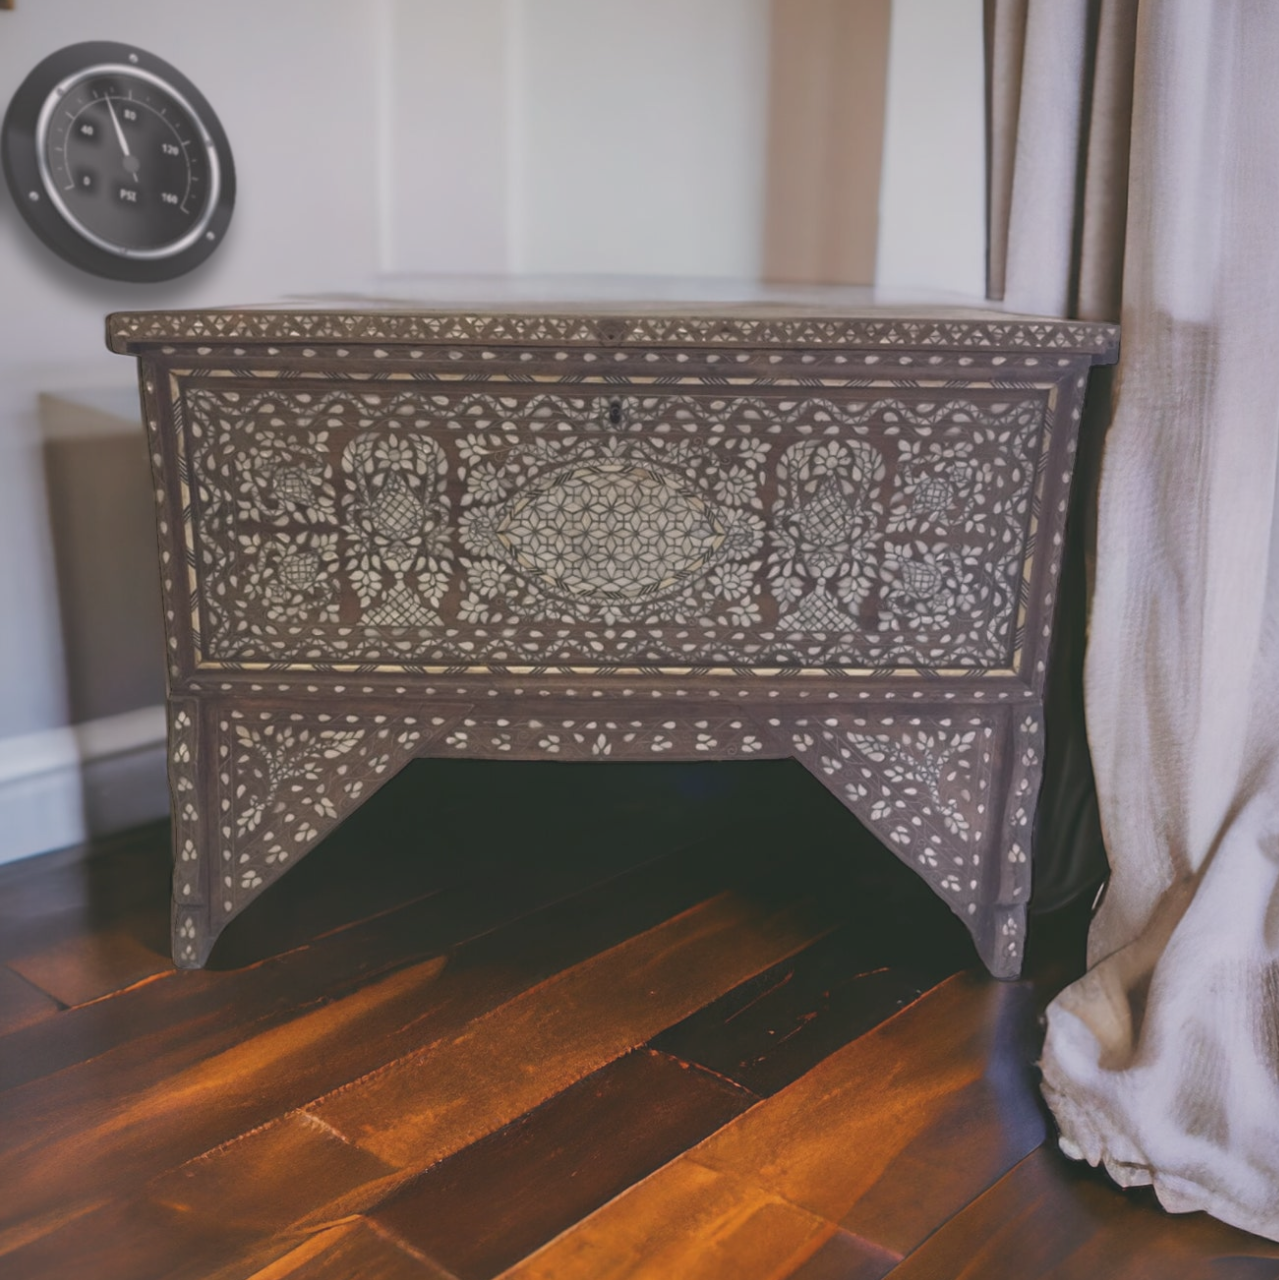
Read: {"value": 65, "unit": "psi"}
